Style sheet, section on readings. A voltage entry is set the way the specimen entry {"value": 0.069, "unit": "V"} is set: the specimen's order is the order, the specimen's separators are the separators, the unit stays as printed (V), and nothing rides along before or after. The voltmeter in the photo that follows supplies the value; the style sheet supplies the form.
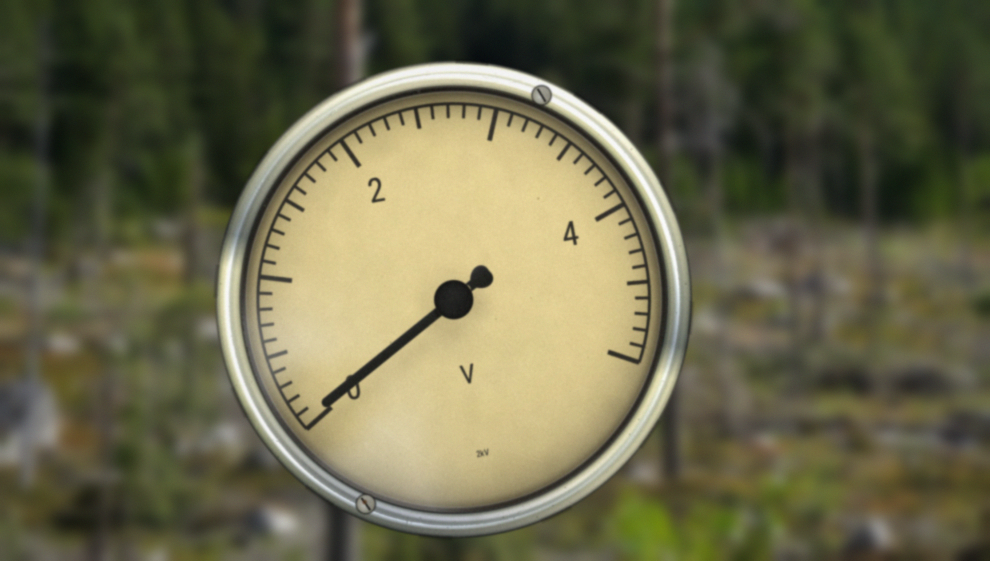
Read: {"value": 0.05, "unit": "V"}
